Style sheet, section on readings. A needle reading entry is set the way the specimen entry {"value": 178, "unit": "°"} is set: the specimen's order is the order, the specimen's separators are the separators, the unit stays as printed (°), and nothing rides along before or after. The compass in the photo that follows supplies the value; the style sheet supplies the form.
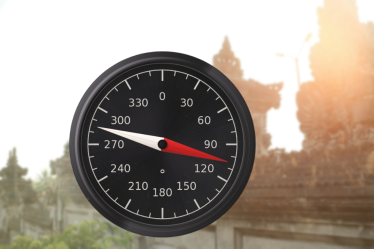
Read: {"value": 105, "unit": "°"}
